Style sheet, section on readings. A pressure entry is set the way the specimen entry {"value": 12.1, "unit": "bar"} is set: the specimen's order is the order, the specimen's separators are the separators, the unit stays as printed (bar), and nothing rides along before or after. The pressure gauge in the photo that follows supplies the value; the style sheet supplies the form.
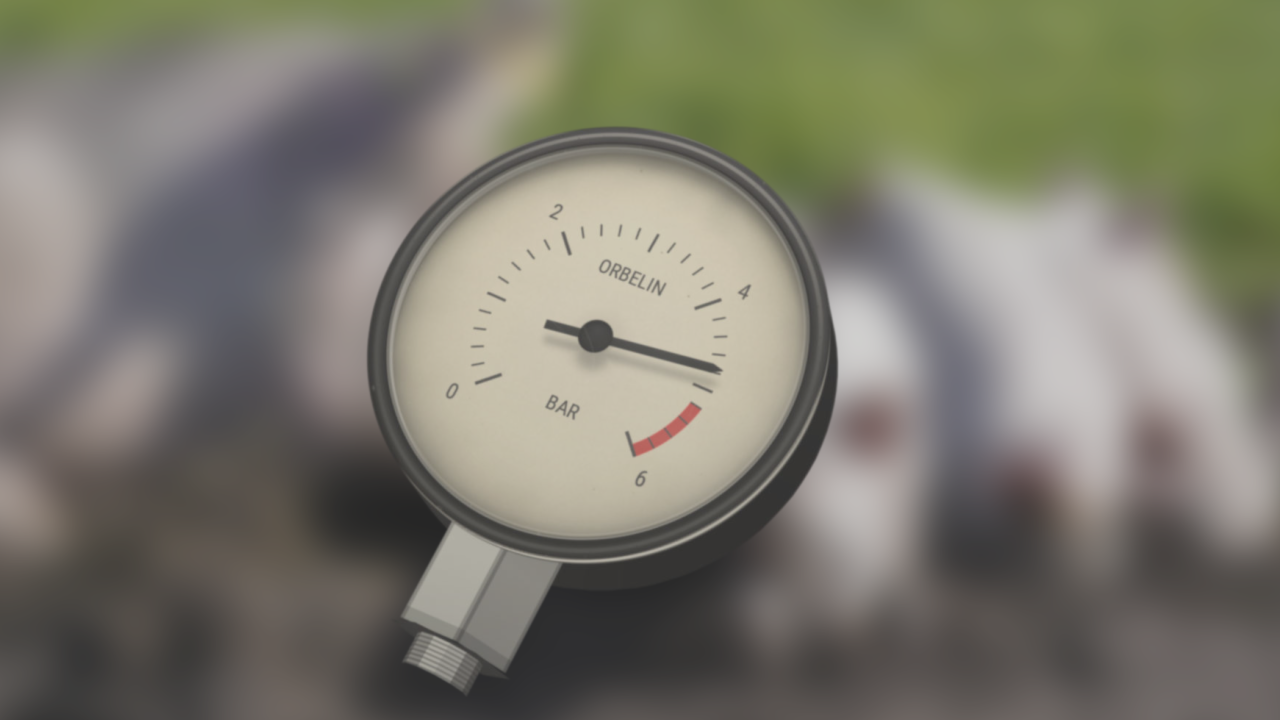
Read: {"value": 4.8, "unit": "bar"}
